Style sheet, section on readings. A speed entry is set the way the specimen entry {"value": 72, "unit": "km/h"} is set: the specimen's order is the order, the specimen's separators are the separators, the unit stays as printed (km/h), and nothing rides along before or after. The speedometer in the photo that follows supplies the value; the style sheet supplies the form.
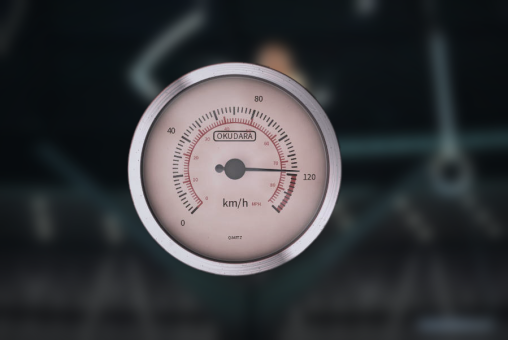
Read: {"value": 118, "unit": "km/h"}
